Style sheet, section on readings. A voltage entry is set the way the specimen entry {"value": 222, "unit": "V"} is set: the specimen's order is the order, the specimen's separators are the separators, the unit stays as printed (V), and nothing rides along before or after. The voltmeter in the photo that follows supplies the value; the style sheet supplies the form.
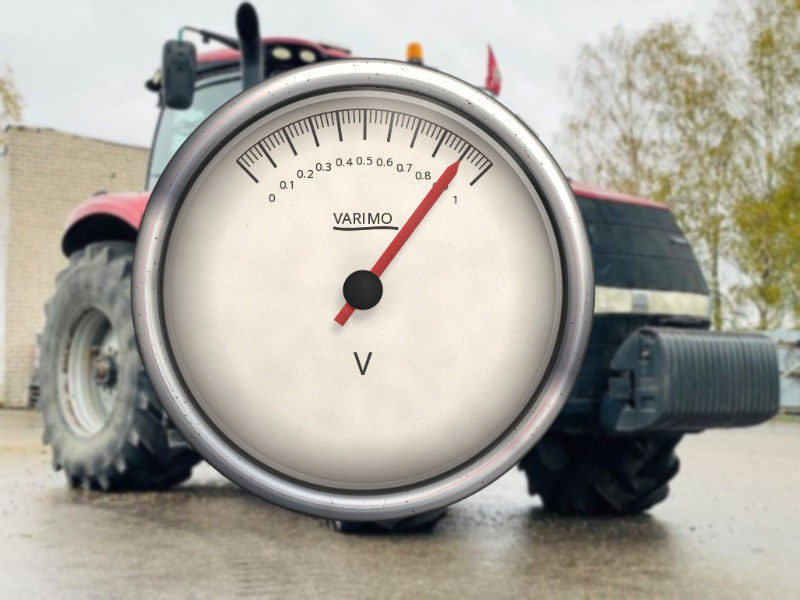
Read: {"value": 0.9, "unit": "V"}
